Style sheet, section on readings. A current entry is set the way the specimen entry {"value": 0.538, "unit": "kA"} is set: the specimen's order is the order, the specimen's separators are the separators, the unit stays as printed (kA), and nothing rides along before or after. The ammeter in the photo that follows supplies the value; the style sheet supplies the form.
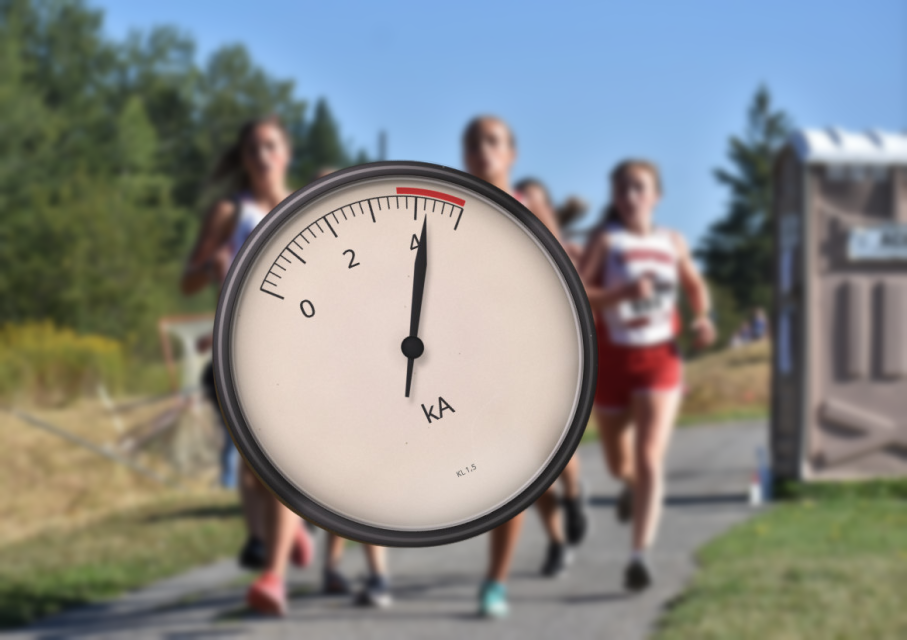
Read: {"value": 4.2, "unit": "kA"}
